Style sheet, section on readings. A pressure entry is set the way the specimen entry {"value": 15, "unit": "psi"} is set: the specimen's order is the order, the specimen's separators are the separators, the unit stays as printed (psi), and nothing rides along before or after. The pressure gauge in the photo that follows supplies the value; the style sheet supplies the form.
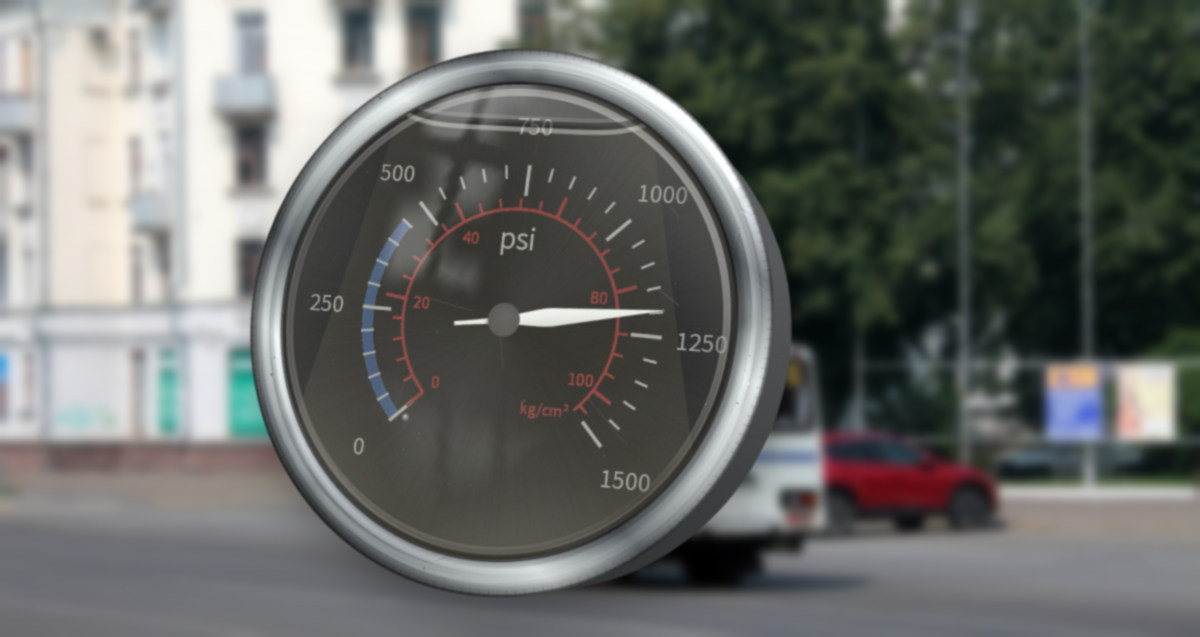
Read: {"value": 1200, "unit": "psi"}
